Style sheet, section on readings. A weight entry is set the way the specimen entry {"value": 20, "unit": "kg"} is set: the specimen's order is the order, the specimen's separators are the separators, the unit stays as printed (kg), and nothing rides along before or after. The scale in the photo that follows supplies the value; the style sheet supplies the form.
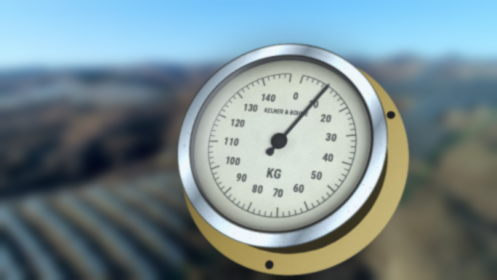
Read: {"value": 10, "unit": "kg"}
